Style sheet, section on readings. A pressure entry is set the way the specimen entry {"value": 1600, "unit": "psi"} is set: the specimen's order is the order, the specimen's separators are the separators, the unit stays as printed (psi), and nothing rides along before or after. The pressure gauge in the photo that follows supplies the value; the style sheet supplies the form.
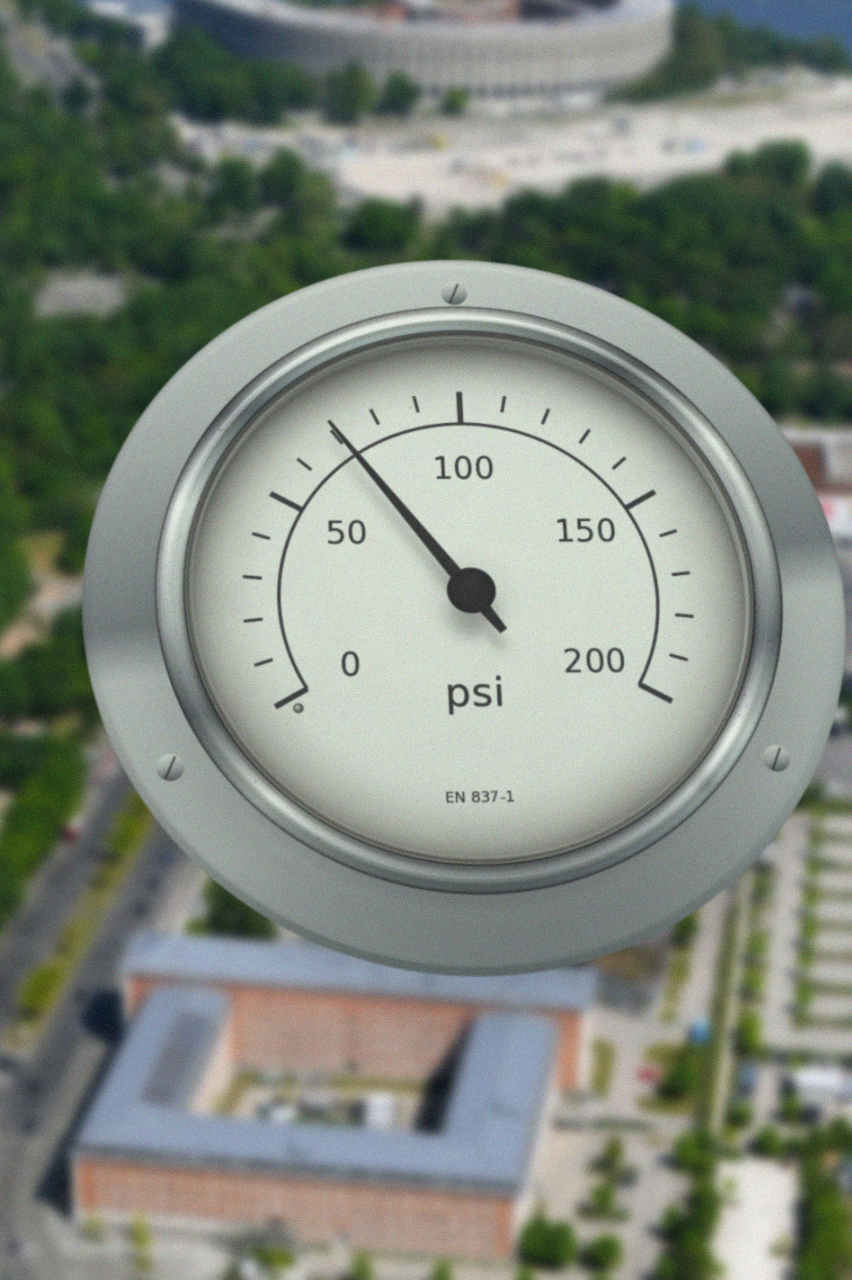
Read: {"value": 70, "unit": "psi"}
